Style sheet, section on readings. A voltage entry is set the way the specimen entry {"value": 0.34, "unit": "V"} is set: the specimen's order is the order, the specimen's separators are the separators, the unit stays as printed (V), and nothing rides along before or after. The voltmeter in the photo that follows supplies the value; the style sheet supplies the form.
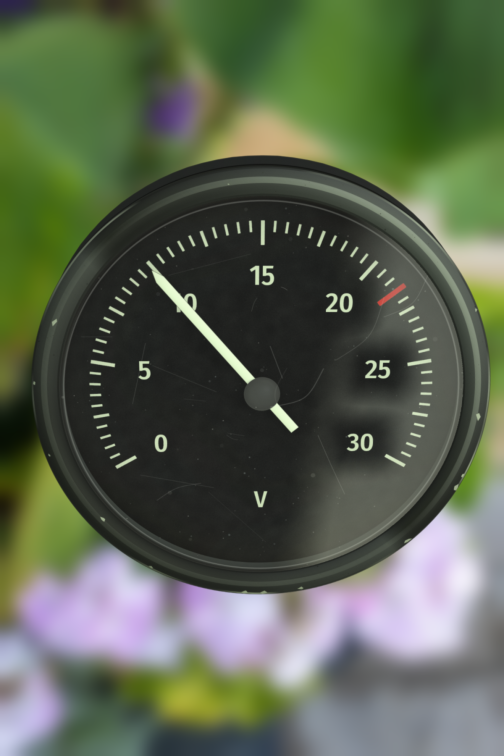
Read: {"value": 10, "unit": "V"}
